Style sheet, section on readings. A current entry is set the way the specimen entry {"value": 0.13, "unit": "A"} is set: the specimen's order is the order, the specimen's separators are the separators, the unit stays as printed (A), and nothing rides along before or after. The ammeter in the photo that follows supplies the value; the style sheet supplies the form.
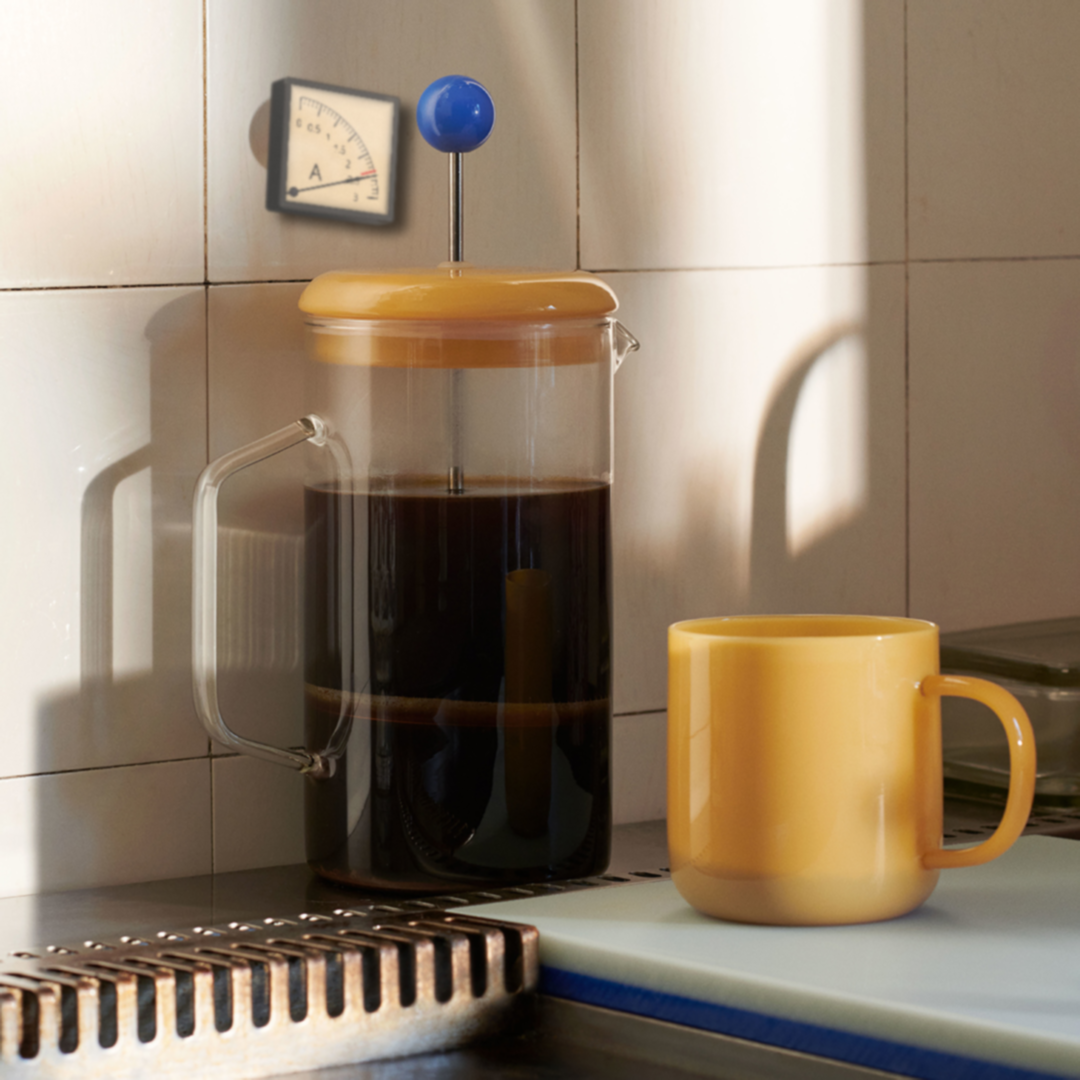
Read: {"value": 2.5, "unit": "A"}
